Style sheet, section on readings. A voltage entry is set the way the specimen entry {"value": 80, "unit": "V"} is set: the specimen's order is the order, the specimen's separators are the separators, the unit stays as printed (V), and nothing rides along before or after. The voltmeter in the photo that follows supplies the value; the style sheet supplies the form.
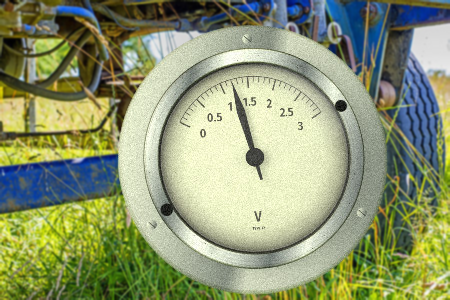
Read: {"value": 1.2, "unit": "V"}
